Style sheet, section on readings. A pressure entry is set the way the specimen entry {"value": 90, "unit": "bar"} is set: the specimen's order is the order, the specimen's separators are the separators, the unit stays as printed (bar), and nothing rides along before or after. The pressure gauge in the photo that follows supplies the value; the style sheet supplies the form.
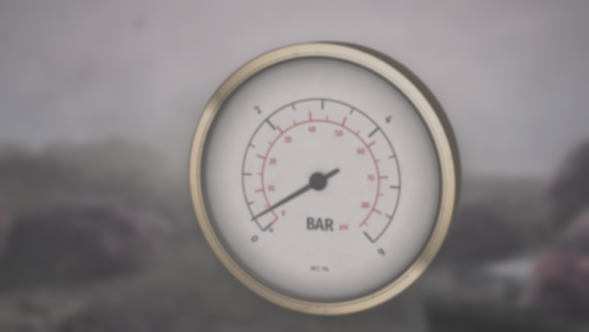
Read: {"value": 0.25, "unit": "bar"}
